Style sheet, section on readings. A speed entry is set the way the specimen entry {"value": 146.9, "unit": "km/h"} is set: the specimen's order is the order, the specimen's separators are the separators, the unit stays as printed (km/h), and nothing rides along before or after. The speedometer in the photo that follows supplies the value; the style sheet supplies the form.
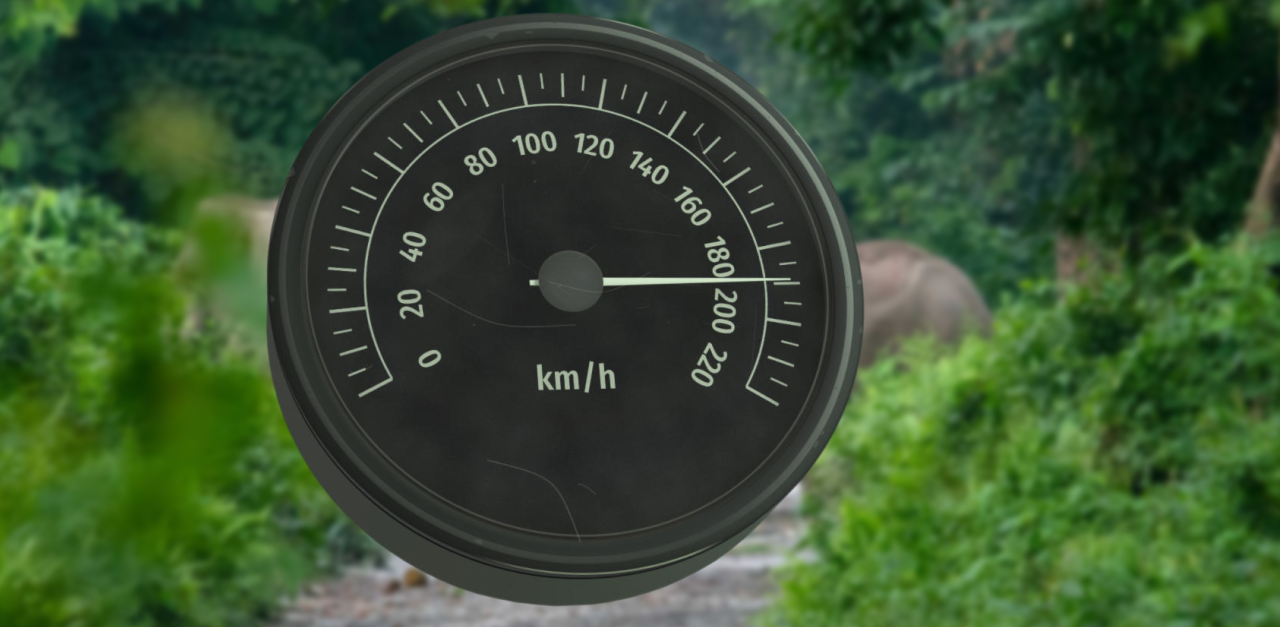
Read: {"value": 190, "unit": "km/h"}
